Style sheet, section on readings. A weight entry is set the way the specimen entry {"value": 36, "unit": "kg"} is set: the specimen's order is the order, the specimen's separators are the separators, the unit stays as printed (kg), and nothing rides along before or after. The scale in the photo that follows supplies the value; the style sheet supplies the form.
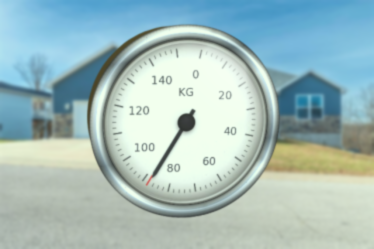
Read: {"value": 88, "unit": "kg"}
